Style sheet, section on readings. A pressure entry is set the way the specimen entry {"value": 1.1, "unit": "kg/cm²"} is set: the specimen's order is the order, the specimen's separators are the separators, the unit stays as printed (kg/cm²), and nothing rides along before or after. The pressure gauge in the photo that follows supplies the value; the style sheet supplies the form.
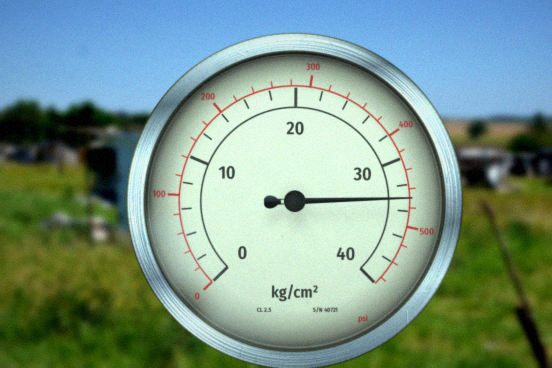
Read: {"value": 33, "unit": "kg/cm²"}
